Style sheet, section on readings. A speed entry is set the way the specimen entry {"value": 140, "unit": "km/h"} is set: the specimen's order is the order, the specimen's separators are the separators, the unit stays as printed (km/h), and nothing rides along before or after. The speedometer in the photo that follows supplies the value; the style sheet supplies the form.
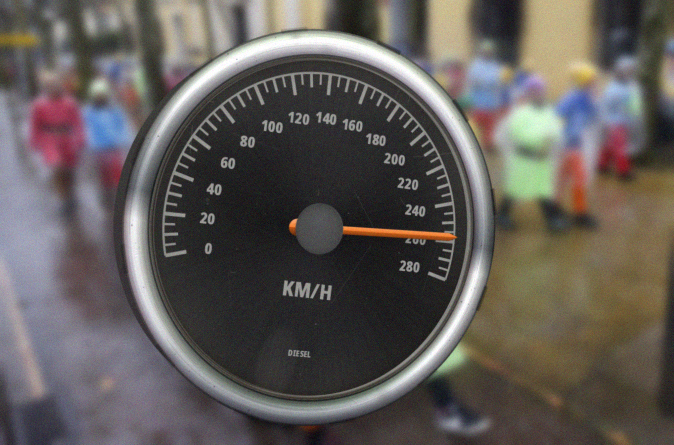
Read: {"value": 257.5, "unit": "km/h"}
